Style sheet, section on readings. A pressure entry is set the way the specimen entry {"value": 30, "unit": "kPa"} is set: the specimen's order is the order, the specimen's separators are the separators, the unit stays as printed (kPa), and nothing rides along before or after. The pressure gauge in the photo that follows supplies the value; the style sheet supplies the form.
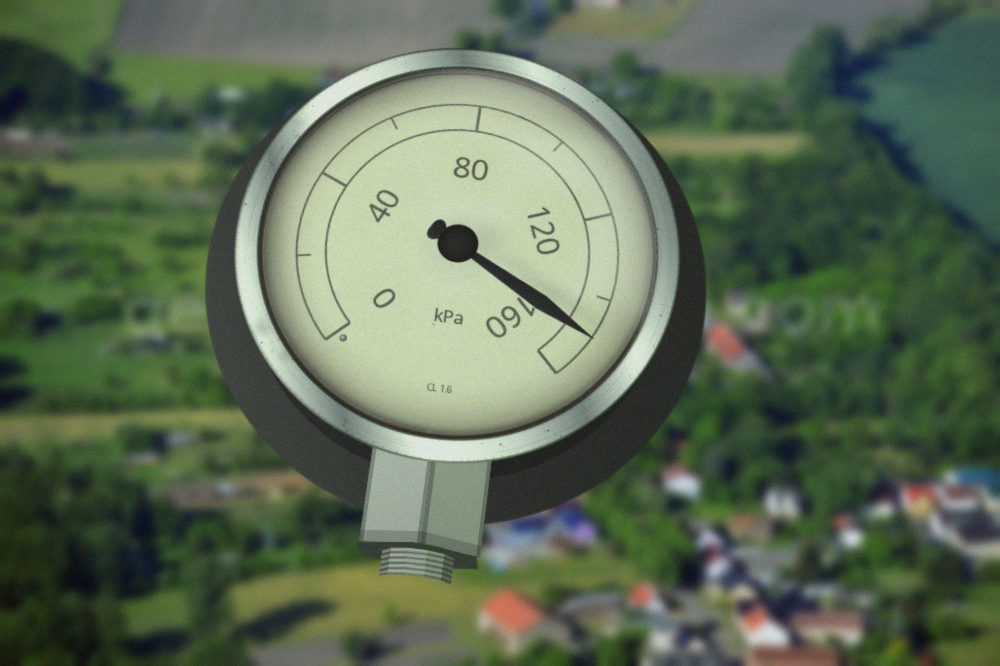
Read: {"value": 150, "unit": "kPa"}
